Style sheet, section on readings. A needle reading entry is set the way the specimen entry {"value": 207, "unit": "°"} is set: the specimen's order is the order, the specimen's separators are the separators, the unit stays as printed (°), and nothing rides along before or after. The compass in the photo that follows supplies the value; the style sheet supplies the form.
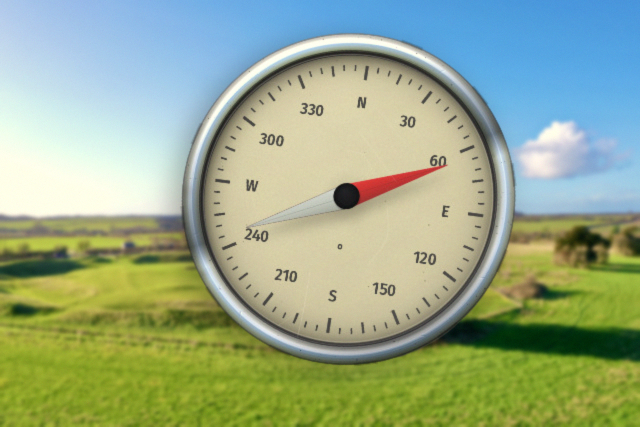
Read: {"value": 65, "unit": "°"}
